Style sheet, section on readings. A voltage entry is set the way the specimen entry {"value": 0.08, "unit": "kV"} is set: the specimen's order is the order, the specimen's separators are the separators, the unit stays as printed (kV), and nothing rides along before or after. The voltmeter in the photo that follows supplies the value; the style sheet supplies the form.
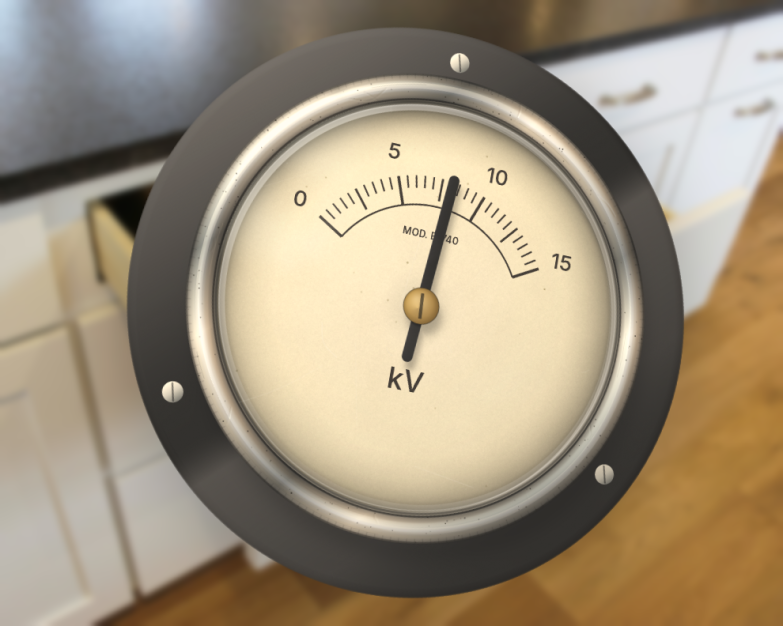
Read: {"value": 8, "unit": "kV"}
